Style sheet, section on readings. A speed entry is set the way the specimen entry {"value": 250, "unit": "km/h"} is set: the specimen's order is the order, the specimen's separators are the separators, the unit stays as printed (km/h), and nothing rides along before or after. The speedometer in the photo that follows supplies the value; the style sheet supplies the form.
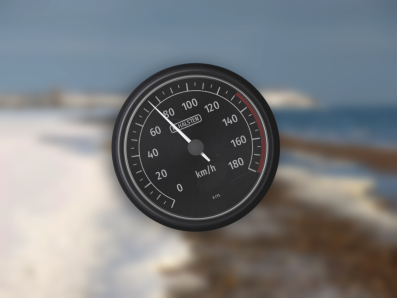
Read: {"value": 75, "unit": "km/h"}
